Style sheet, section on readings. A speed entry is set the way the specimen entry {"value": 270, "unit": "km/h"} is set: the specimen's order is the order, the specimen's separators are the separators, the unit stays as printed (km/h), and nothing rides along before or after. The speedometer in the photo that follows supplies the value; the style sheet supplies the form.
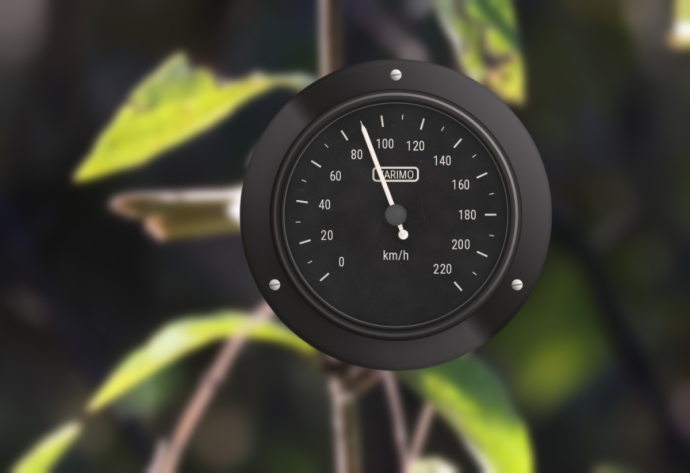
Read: {"value": 90, "unit": "km/h"}
